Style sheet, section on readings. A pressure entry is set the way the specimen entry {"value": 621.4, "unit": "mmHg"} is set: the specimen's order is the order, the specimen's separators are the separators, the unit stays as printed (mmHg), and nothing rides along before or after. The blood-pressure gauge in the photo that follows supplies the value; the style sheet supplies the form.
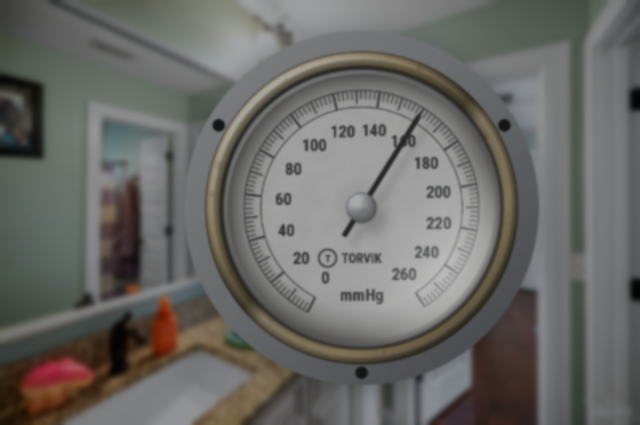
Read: {"value": 160, "unit": "mmHg"}
